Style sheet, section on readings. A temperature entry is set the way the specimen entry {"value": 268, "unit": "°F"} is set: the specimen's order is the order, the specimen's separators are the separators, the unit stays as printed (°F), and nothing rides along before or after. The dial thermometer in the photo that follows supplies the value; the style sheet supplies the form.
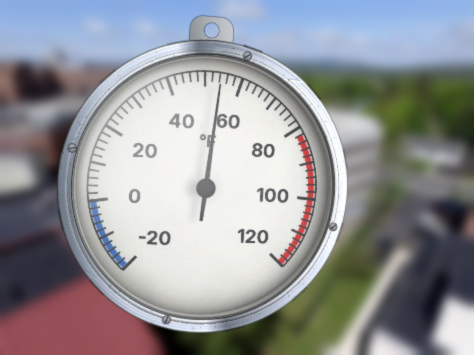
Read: {"value": 54, "unit": "°F"}
